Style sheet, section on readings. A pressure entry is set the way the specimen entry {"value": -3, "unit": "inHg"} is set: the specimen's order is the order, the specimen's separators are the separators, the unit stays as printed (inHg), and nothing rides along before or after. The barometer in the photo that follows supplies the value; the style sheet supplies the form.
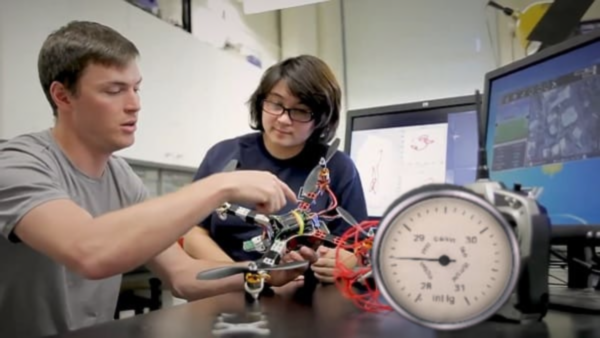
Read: {"value": 28.6, "unit": "inHg"}
